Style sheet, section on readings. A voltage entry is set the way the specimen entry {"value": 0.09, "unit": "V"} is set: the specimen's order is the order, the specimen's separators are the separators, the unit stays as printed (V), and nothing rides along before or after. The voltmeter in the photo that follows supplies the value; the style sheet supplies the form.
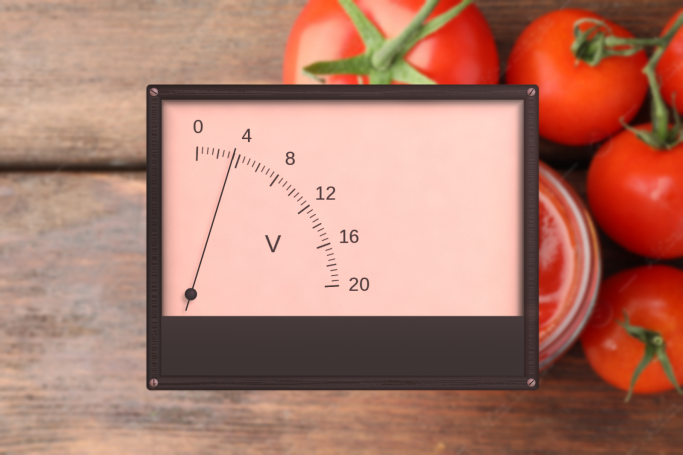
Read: {"value": 3.5, "unit": "V"}
